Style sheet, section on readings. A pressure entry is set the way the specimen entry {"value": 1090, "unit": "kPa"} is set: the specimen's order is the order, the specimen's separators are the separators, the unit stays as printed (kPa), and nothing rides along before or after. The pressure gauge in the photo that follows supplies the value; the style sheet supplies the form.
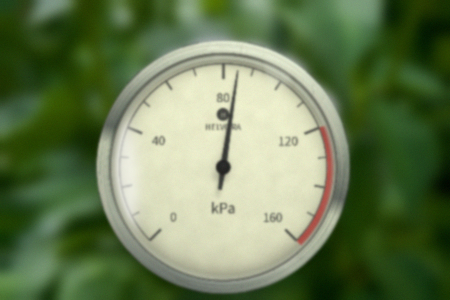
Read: {"value": 85, "unit": "kPa"}
